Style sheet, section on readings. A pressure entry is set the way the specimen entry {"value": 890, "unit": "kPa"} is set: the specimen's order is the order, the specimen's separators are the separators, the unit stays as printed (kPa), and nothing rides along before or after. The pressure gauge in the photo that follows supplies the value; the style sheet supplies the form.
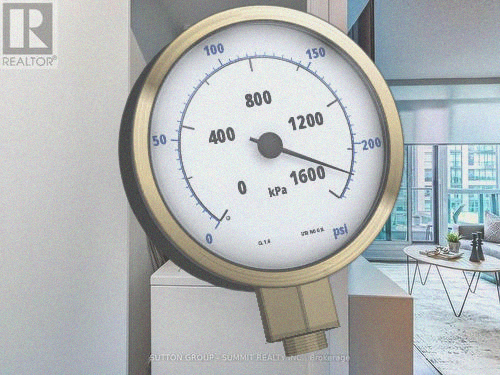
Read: {"value": 1500, "unit": "kPa"}
